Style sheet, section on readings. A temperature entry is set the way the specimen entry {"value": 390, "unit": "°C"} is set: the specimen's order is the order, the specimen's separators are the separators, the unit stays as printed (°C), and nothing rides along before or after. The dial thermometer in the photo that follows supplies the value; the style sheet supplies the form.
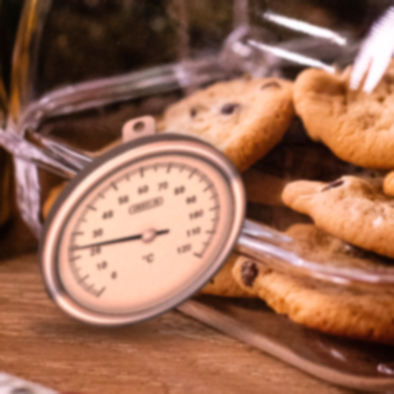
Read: {"value": 25, "unit": "°C"}
